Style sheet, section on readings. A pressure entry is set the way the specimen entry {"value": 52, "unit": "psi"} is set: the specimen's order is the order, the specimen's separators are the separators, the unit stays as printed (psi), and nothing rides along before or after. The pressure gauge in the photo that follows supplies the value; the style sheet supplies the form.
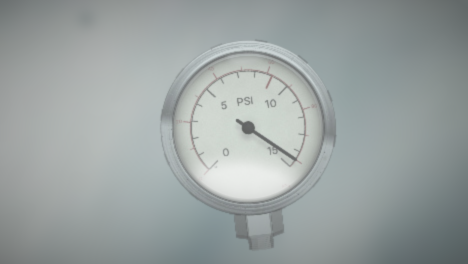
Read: {"value": 14.5, "unit": "psi"}
